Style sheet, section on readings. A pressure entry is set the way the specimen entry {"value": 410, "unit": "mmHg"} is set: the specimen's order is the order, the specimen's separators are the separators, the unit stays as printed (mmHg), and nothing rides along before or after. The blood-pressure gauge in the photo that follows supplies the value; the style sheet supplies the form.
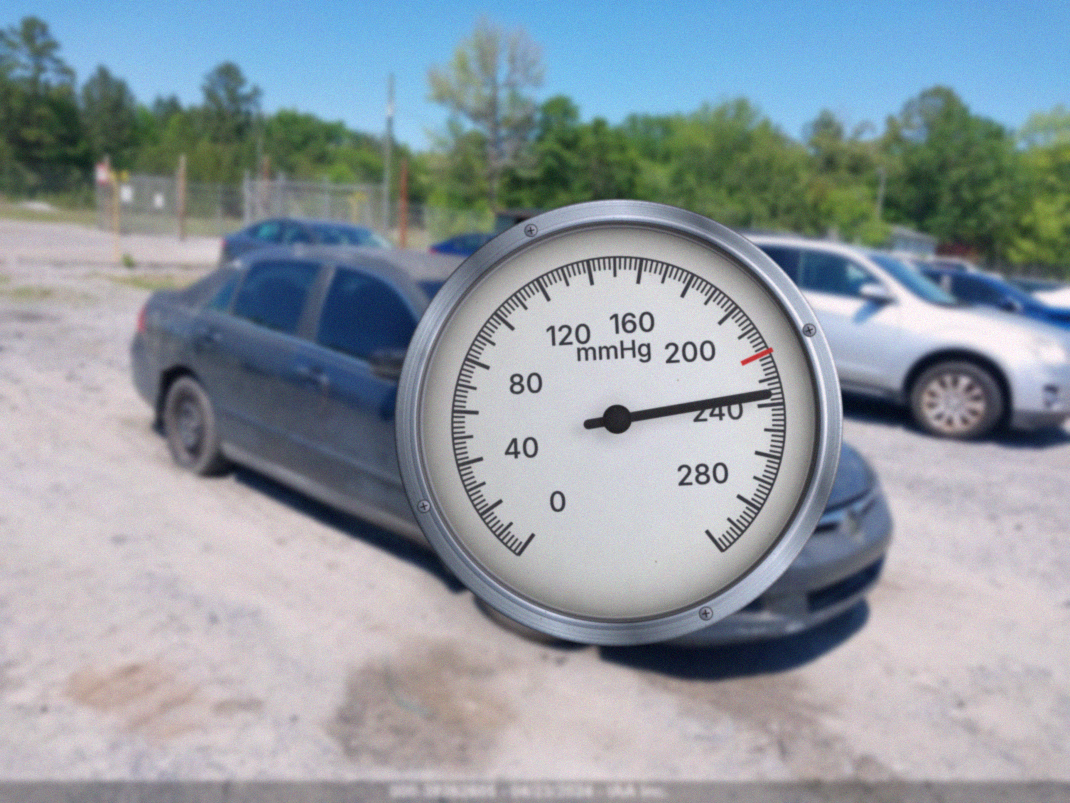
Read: {"value": 236, "unit": "mmHg"}
